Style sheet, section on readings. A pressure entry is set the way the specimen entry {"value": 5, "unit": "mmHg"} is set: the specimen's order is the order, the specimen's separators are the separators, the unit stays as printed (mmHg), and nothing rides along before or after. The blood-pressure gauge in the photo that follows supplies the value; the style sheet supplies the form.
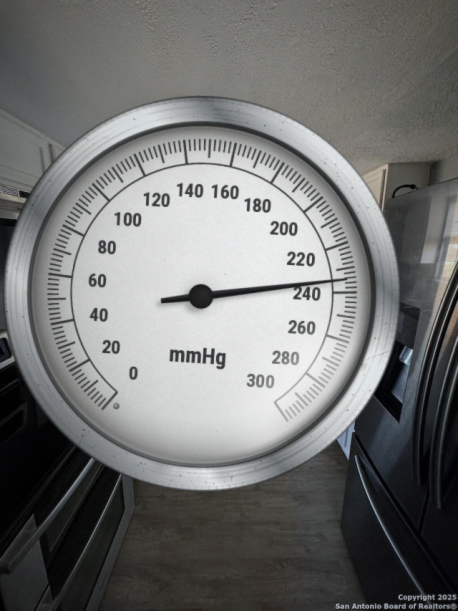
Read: {"value": 234, "unit": "mmHg"}
